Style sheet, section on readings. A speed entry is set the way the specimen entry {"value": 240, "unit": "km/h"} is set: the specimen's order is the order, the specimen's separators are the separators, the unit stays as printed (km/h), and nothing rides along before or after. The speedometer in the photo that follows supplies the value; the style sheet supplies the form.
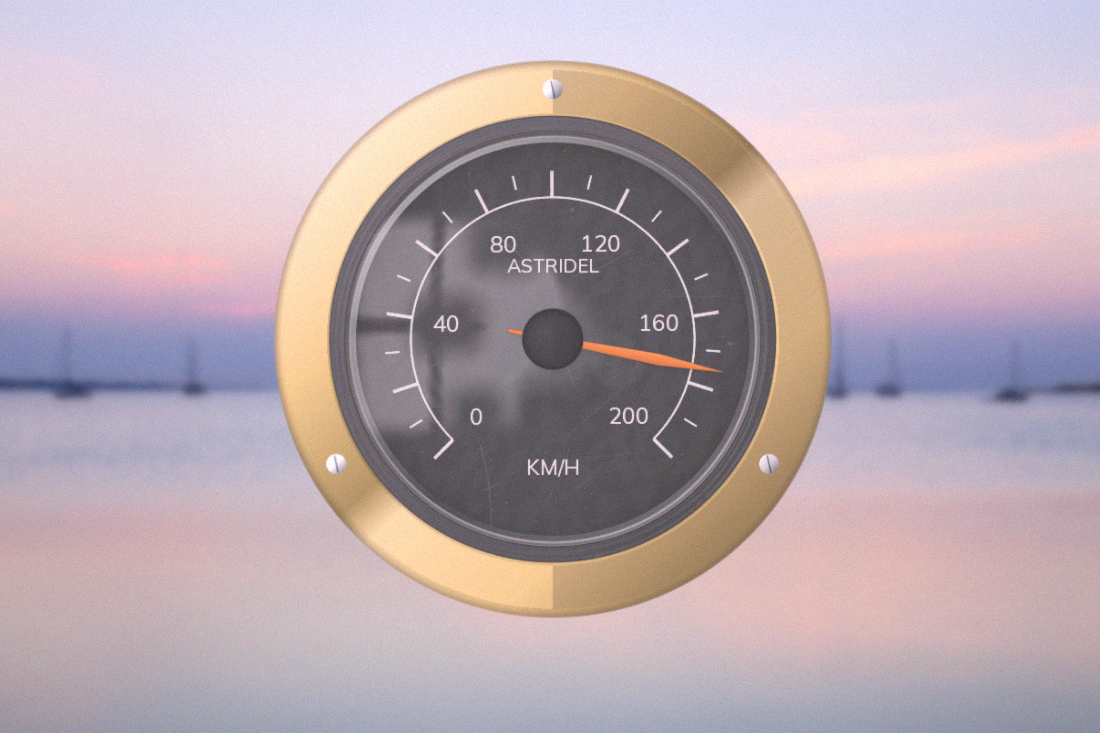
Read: {"value": 175, "unit": "km/h"}
